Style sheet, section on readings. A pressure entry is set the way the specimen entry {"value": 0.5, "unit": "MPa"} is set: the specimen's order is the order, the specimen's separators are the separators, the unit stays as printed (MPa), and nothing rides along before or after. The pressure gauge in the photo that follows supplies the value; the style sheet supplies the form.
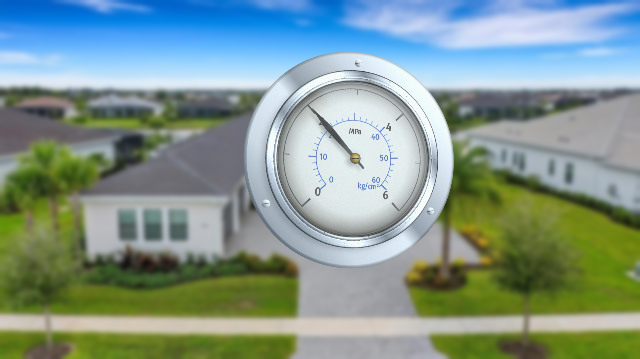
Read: {"value": 2, "unit": "MPa"}
